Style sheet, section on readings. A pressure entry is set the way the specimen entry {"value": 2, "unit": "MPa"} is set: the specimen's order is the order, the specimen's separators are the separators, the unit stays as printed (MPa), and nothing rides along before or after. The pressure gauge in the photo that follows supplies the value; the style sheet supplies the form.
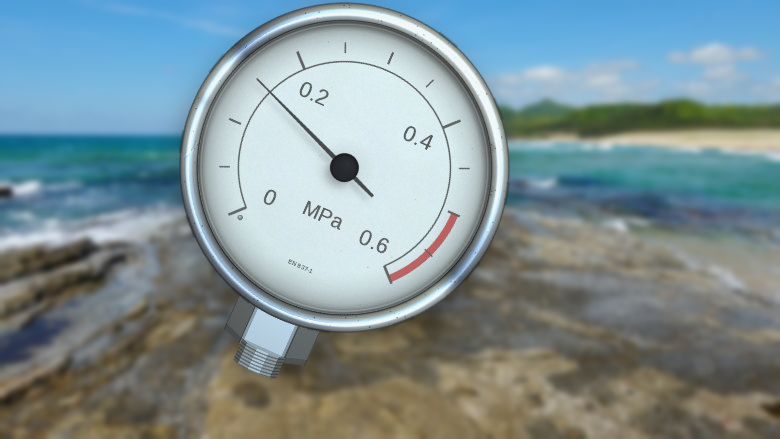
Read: {"value": 0.15, "unit": "MPa"}
